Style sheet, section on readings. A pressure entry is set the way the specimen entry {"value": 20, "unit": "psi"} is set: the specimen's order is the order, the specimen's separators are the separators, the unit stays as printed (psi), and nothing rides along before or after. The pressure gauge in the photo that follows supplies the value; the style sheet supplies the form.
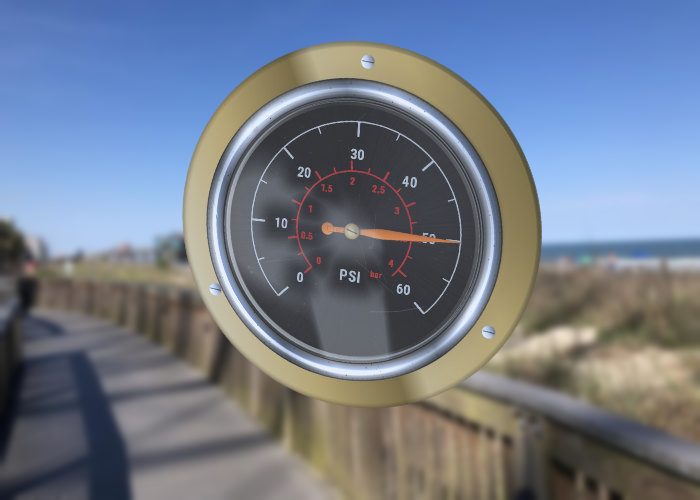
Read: {"value": 50, "unit": "psi"}
